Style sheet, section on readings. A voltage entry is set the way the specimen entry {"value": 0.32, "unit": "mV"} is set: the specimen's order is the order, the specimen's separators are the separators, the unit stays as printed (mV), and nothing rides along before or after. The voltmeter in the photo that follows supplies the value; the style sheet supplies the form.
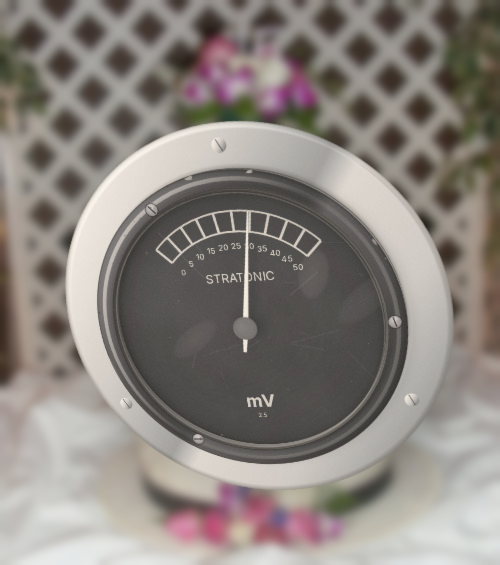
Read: {"value": 30, "unit": "mV"}
